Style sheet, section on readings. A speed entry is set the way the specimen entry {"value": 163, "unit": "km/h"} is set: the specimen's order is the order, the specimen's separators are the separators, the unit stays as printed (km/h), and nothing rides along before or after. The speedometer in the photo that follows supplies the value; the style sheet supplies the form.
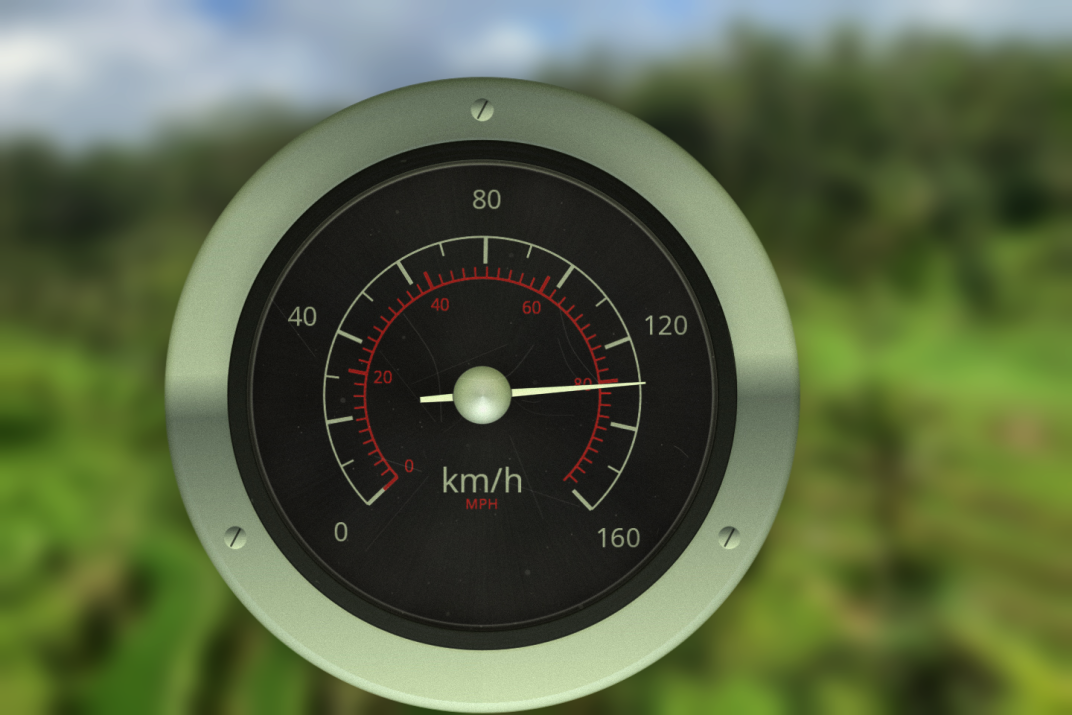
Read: {"value": 130, "unit": "km/h"}
